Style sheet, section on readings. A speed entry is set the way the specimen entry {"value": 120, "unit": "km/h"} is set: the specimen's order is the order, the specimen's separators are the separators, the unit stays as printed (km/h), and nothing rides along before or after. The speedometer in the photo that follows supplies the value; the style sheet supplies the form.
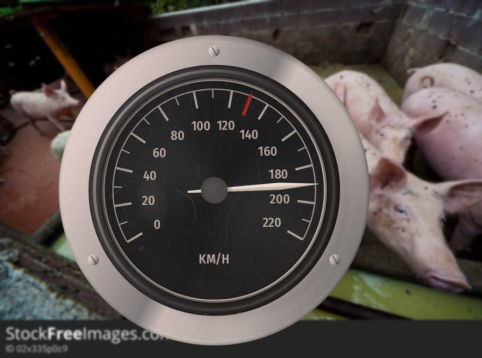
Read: {"value": 190, "unit": "km/h"}
